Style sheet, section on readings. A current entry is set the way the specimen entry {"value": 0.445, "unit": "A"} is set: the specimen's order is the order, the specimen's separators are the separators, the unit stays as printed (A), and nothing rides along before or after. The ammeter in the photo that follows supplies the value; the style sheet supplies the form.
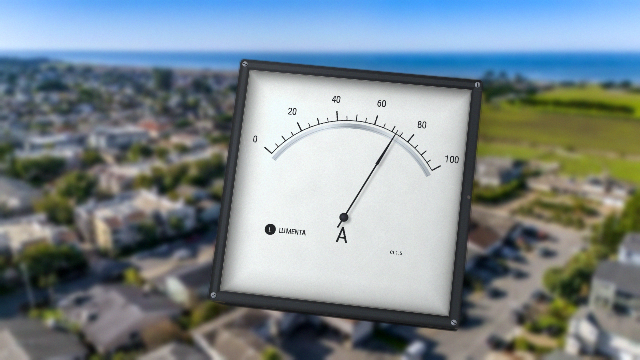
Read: {"value": 72.5, "unit": "A"}
